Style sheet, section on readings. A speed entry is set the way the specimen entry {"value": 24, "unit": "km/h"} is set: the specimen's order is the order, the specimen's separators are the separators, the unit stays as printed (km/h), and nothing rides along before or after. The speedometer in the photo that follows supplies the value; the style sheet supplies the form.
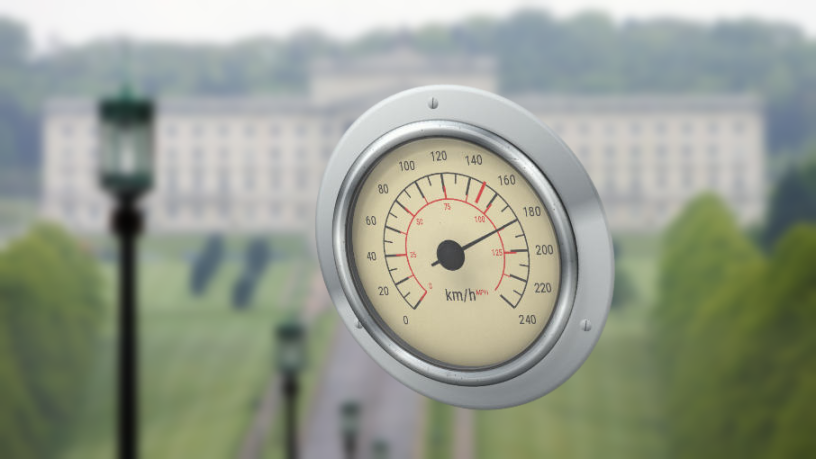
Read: {"value": 180, "unit": "km/h"}
